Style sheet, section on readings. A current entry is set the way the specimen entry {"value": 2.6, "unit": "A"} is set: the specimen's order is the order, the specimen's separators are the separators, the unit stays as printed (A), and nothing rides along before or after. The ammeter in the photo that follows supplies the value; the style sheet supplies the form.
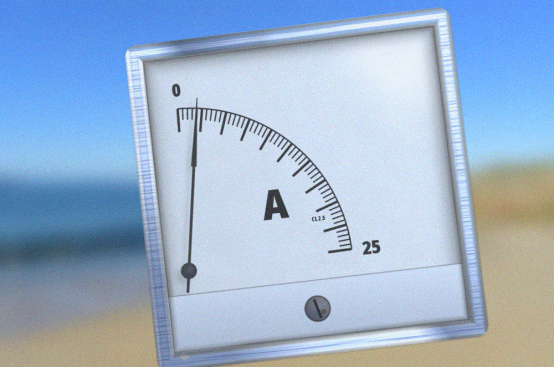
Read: {"value": 2, "unit": "A"}
